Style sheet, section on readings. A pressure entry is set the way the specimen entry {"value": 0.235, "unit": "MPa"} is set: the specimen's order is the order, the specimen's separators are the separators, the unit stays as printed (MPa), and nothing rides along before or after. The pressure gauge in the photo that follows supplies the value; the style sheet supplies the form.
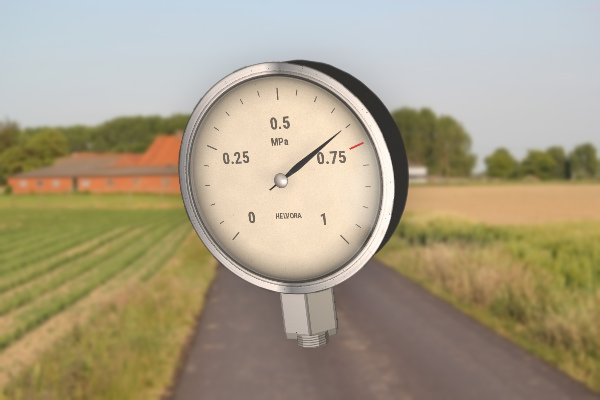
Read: {"value": 0.7, "unit": "MPa"}
